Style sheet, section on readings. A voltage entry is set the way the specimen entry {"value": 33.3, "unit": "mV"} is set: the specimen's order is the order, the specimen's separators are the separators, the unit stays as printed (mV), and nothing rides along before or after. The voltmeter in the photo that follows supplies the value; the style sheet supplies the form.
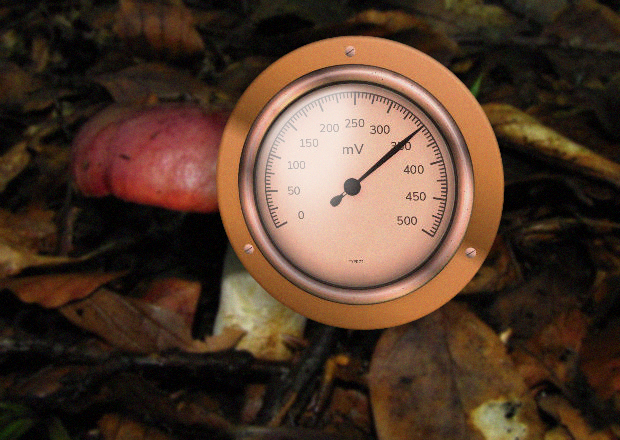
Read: {"value": 350, "unit": "mV"}
